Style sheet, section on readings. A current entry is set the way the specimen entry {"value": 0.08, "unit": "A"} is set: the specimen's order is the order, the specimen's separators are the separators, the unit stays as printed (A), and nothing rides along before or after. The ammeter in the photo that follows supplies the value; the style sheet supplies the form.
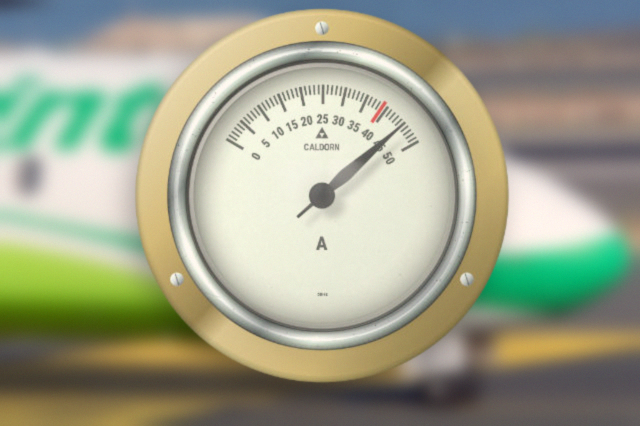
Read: {"value": 45, "unit": "A"}
